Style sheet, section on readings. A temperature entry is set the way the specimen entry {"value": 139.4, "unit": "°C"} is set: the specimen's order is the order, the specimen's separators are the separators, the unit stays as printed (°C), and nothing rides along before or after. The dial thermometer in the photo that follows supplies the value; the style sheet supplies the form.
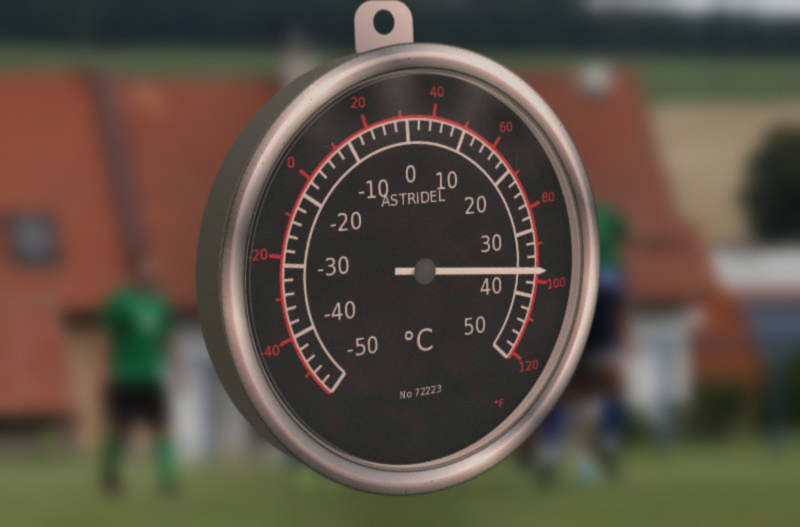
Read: {"value": 36, "unit": "°C"}
